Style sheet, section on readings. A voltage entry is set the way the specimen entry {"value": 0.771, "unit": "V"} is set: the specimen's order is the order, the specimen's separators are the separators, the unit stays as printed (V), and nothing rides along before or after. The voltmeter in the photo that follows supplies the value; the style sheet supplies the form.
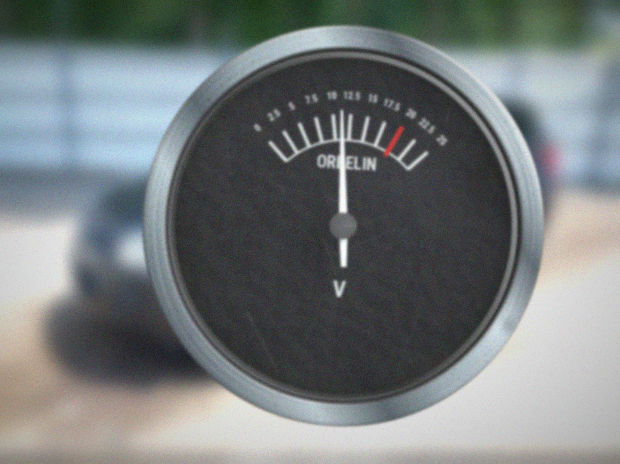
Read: {"value": 11.25, "unit": "V"}
